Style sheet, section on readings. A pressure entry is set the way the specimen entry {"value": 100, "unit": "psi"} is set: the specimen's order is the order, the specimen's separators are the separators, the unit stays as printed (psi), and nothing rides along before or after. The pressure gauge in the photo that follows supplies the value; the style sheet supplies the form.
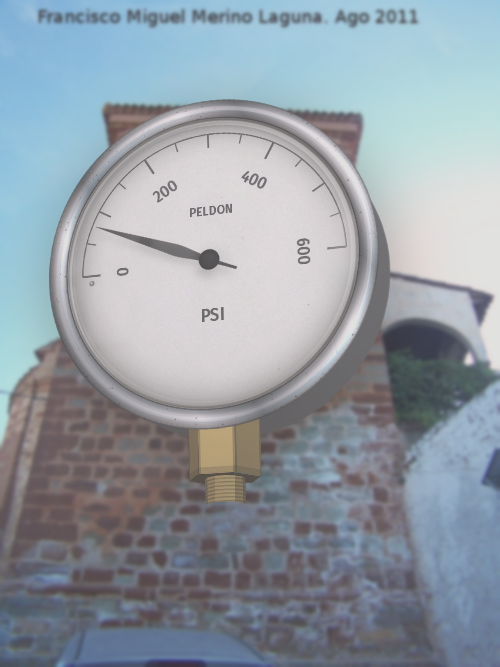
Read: {"value": 75, "unit": "psi"}
